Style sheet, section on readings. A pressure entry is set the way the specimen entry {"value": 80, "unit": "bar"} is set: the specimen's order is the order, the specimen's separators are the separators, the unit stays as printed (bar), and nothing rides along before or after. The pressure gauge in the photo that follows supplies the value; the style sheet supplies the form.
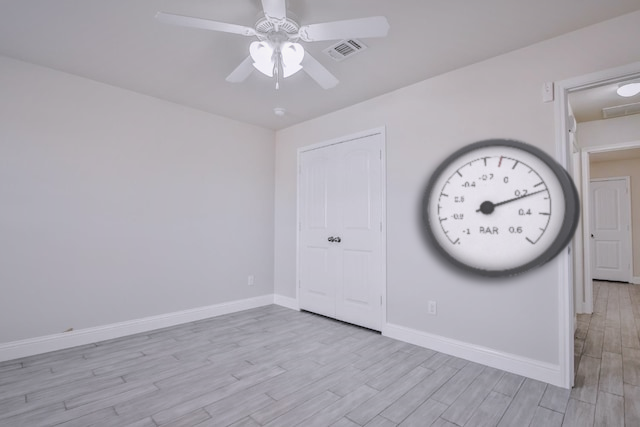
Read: {"value": 0.25, "unit": "bar"}
